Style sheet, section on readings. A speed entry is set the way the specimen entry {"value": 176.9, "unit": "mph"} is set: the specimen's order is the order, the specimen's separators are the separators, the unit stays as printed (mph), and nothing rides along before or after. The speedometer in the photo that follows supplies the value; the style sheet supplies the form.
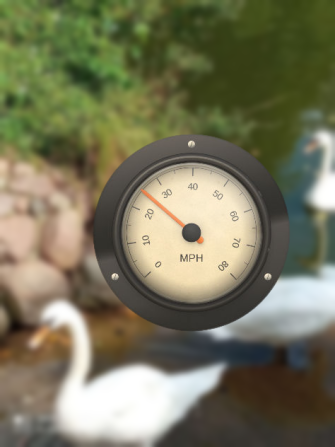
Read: {"value": 25, "unit": "mph"}
